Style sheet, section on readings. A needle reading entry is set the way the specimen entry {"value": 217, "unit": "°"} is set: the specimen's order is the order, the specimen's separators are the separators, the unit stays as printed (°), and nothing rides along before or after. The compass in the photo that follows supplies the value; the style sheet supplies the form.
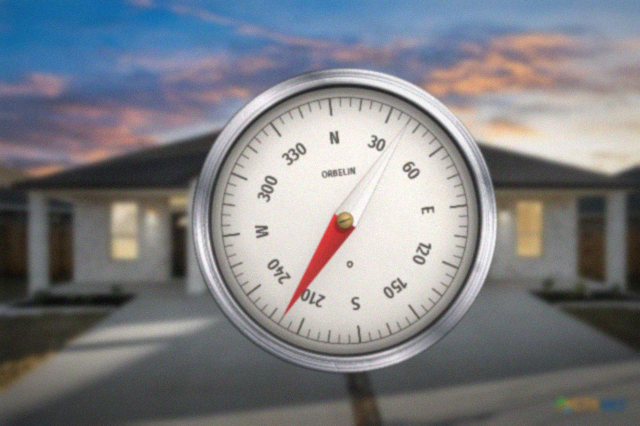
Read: {"value": 220, "unit": "°"}
